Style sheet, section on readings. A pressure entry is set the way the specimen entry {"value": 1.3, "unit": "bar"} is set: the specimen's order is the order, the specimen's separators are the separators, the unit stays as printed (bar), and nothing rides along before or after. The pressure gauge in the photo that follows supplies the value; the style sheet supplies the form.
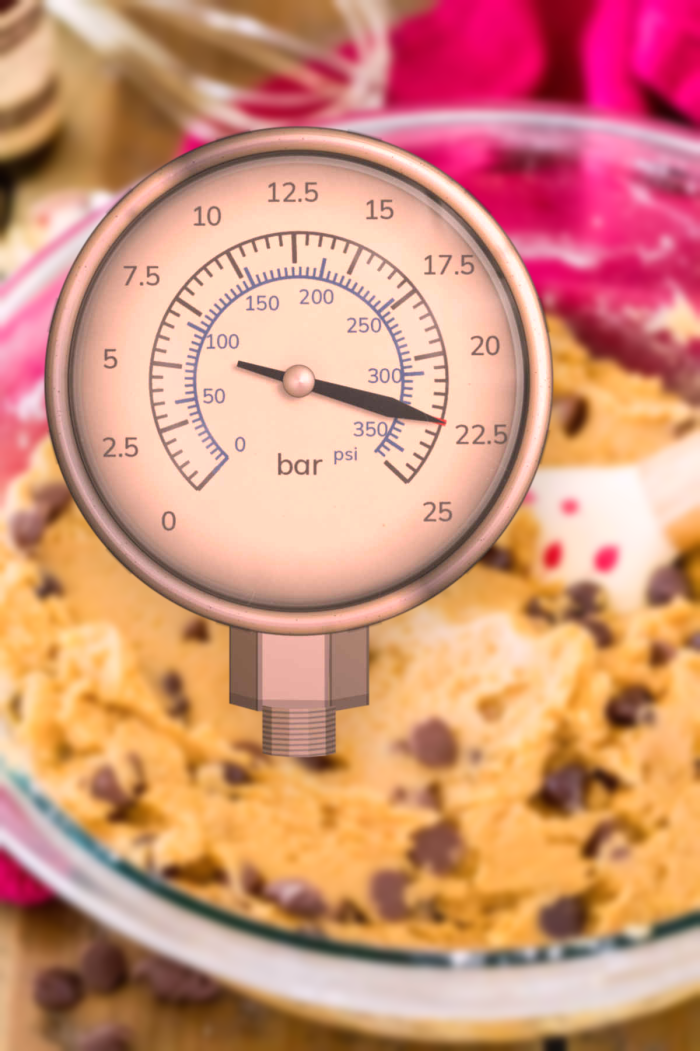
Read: {"value": 22.5, "unit": "bar"}
